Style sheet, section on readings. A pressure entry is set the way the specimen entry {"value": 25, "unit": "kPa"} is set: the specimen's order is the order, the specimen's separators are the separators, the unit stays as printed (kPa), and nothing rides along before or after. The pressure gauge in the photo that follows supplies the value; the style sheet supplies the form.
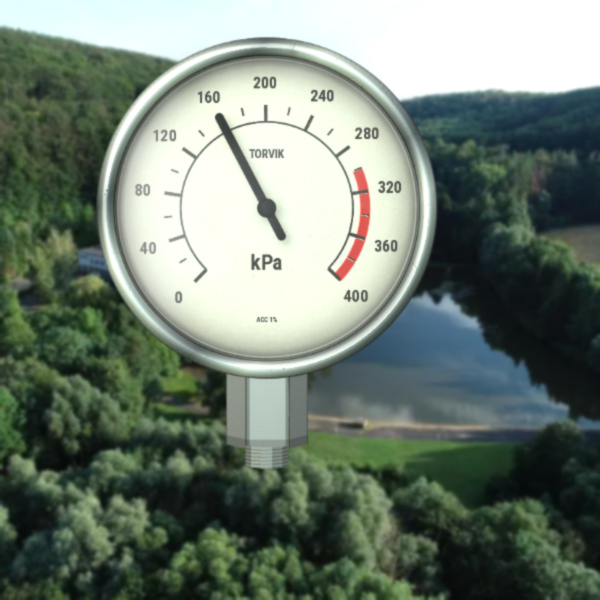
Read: {"value": 160, "unit": "kPa"}
